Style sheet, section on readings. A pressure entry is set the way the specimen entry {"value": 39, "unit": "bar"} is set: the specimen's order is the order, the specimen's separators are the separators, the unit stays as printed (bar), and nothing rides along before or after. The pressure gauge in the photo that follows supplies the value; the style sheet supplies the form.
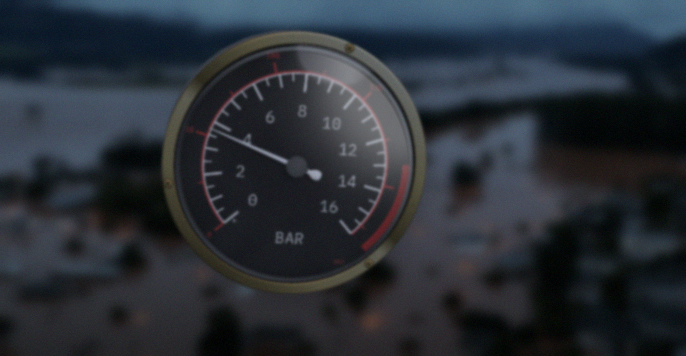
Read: {"value": 3.75, "unit": "bar"}
